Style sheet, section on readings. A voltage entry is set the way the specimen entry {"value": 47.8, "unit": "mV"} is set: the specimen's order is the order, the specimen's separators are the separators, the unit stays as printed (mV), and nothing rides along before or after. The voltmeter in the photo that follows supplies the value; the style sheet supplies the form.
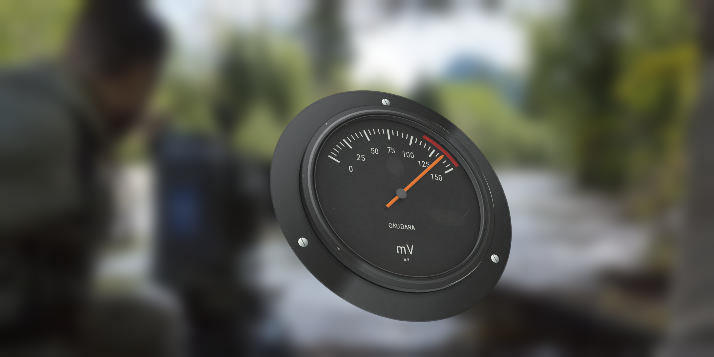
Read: {"value": 135, "unit": "mV"}
